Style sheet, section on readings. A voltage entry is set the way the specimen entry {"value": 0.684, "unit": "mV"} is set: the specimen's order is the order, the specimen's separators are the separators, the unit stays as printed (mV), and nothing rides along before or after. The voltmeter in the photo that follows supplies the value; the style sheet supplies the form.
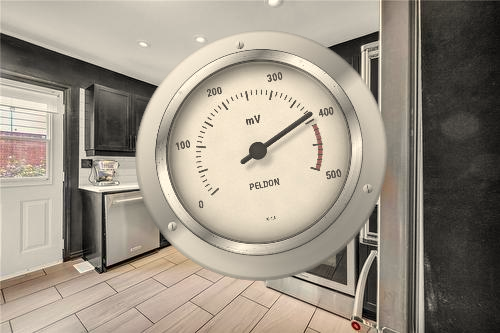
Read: {"value": 390, "unit": "mV"}
